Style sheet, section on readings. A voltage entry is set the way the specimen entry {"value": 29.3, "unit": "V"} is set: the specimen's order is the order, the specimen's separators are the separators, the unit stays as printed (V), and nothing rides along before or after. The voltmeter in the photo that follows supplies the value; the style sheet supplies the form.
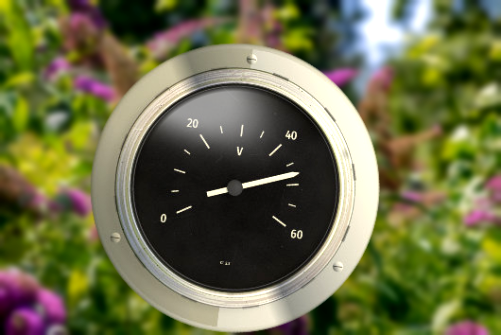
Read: {"value": 47.5, "unit": "V"}
